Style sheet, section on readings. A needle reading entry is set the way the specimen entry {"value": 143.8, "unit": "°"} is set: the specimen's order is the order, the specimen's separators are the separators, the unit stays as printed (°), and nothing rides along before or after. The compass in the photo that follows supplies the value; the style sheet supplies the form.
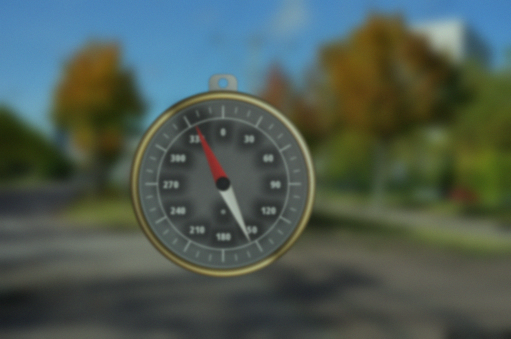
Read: {"value": 335, "unit": "°"}
